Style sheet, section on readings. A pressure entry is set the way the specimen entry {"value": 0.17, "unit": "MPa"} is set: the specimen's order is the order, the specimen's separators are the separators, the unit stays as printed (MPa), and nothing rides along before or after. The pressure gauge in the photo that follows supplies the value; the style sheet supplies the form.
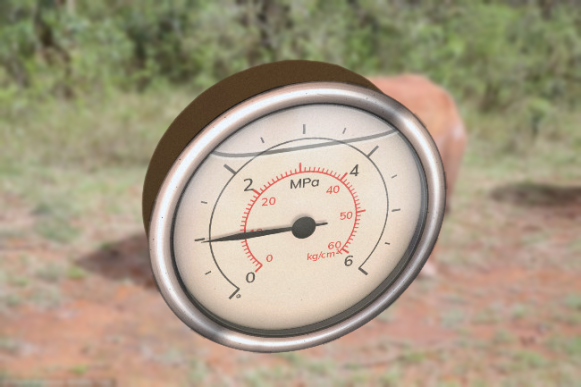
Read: {"value": 1, "unit": "MPa"}
